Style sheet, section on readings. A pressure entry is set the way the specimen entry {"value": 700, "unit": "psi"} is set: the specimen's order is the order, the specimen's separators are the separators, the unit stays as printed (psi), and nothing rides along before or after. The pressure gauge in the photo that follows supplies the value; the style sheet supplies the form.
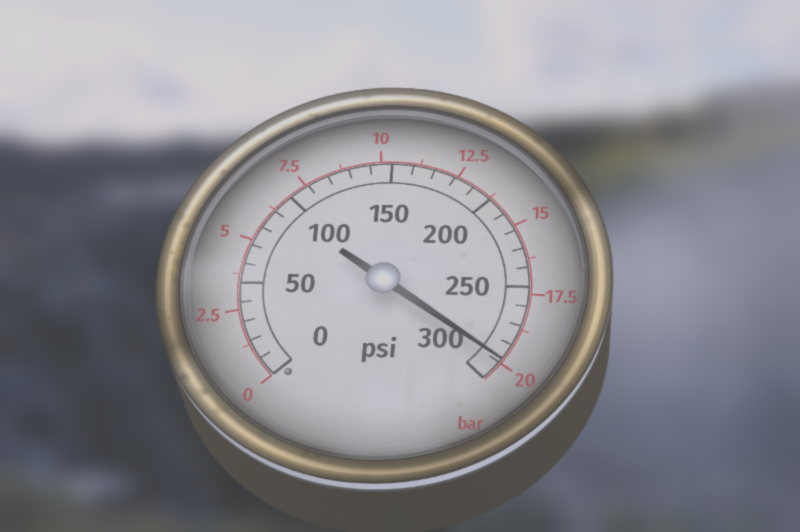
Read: {"value": 290, "unit": "psi"}
